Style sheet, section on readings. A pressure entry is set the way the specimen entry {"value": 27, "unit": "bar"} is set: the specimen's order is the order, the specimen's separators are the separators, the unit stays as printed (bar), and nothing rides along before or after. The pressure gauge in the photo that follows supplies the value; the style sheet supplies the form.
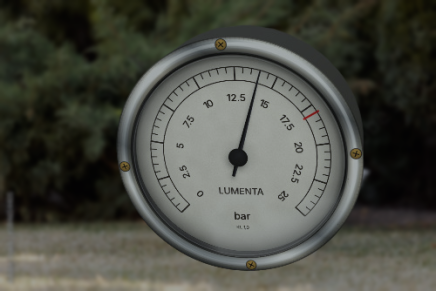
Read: {"value": 14, "unit": "bar"}
